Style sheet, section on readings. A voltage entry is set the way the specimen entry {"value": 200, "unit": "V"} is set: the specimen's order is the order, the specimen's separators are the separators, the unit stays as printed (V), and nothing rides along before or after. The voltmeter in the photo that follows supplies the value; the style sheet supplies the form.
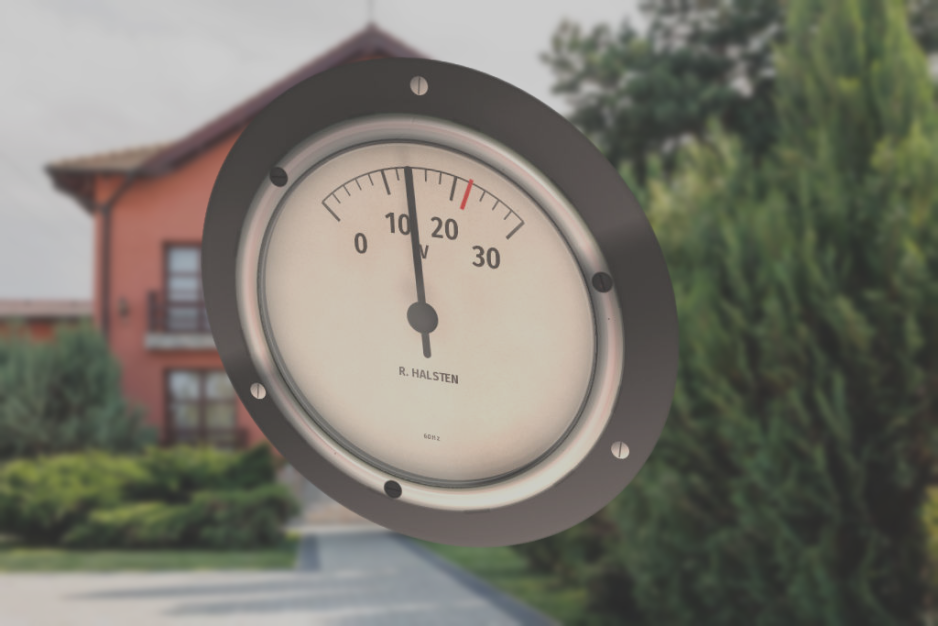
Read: {"value": 14, "unit": "V"}
